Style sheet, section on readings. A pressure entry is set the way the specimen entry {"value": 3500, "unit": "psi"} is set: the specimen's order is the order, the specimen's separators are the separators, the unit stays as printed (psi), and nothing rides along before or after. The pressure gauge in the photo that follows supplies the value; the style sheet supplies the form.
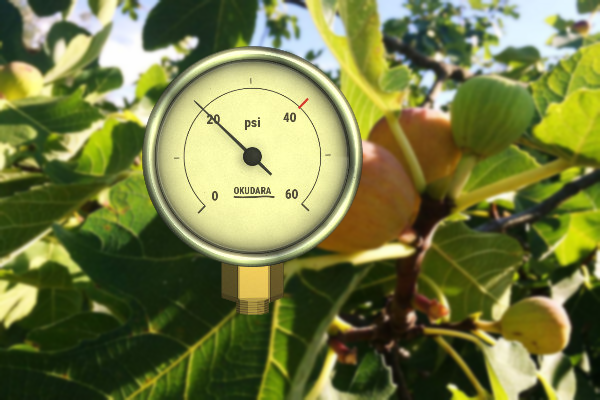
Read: {"value": 20, "unit": "psi"}
